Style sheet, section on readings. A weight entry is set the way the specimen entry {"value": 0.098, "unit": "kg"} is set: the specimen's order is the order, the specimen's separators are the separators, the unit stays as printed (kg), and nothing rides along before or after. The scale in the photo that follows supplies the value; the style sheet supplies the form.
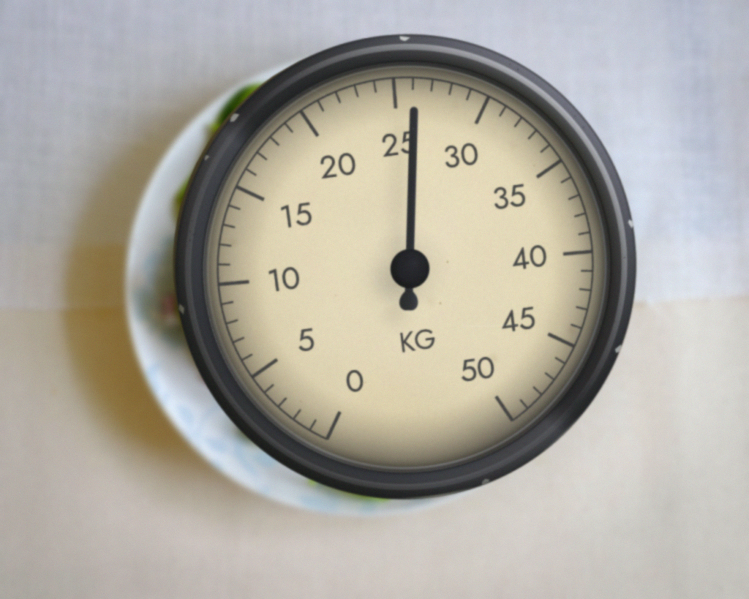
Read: {"value": 26, "unit": "kg"}
